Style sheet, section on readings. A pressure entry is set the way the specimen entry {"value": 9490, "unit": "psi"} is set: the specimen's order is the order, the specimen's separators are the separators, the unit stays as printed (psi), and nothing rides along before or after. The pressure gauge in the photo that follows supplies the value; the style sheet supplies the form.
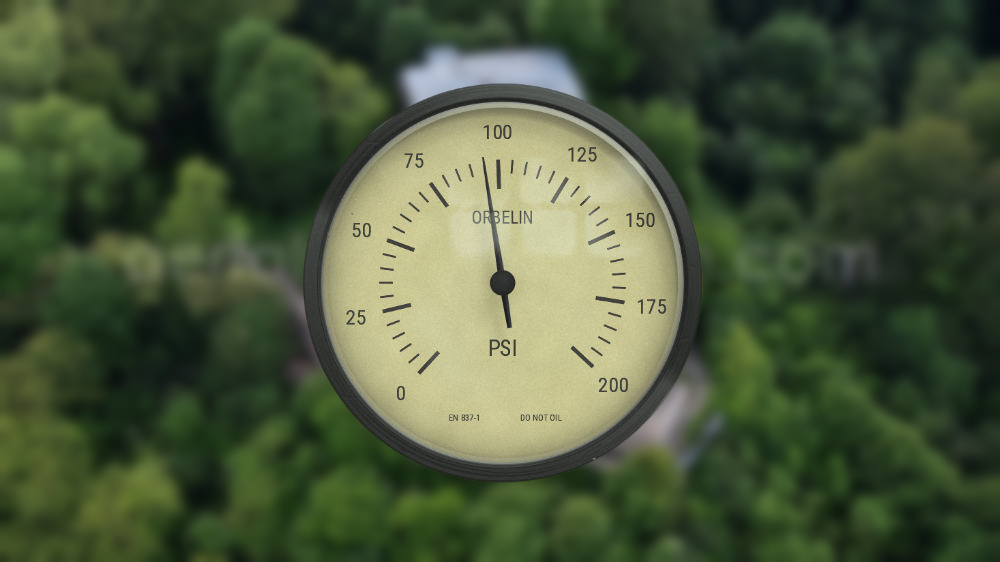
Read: {"value": 95, "unit": "psi"}
